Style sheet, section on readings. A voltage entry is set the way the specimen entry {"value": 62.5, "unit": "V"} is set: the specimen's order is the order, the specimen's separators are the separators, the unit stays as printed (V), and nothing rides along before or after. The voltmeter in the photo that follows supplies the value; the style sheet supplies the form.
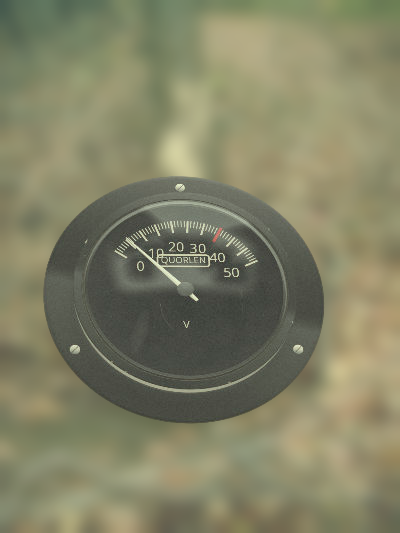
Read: {"value": 5, "unit": "V"}
